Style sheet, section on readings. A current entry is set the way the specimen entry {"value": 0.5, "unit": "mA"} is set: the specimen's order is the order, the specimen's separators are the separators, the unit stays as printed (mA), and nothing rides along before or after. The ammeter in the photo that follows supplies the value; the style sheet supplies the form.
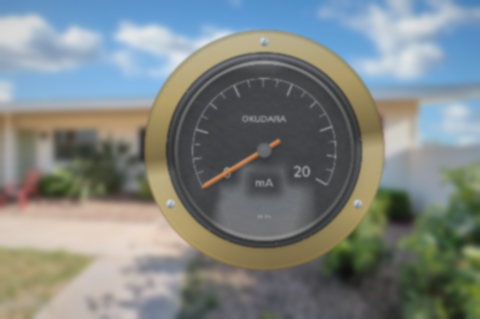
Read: {"value": 0, "unit": "mA"}
